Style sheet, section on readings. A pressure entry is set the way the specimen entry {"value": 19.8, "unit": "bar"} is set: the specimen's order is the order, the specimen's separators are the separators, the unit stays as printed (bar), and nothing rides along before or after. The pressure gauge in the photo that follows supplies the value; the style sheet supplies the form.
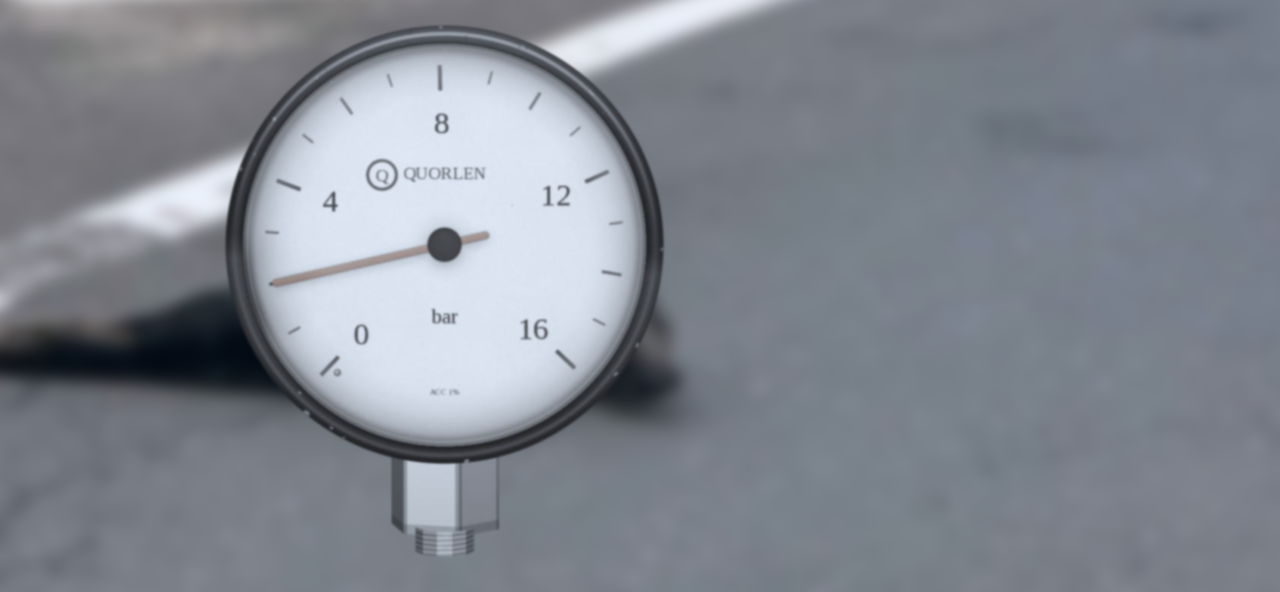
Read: {"value": 2, "unit": "bar"}
